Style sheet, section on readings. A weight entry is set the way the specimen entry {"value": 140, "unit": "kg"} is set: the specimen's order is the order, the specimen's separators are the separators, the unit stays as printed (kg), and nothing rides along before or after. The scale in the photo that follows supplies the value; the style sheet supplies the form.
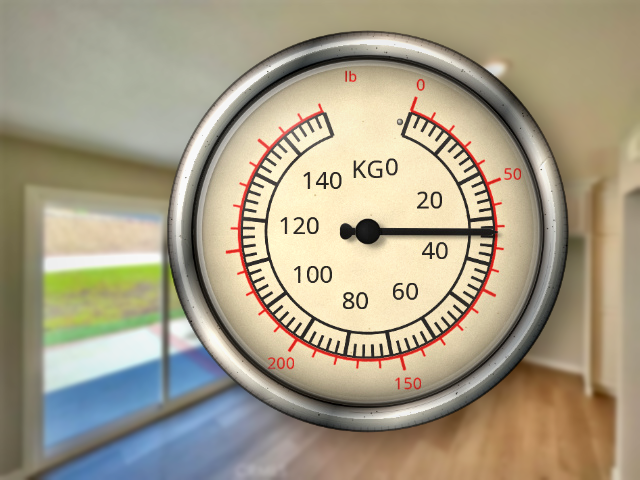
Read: {"value": 33, "unit": "kg"}
